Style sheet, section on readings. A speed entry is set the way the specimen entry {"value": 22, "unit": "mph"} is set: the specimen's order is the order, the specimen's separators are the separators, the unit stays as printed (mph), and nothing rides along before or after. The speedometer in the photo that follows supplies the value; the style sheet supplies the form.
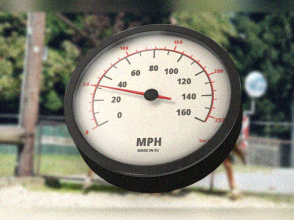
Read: {"value": 30, "unit": "mph"}
